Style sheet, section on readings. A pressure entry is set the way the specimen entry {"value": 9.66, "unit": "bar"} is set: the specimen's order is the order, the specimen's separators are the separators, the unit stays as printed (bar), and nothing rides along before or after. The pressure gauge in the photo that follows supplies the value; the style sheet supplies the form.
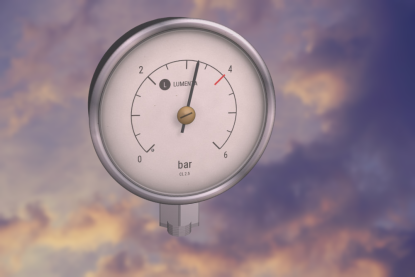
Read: {"value": 3.25, "unit": "bar"}
